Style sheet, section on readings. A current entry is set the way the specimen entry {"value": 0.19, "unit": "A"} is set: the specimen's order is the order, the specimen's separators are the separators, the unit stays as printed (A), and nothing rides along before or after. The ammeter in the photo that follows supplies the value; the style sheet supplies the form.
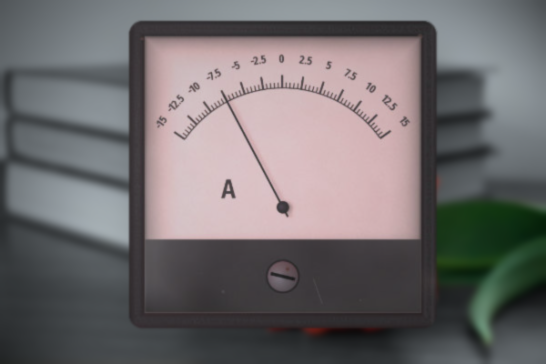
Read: {"value": -7.5, "unit": "A"}
